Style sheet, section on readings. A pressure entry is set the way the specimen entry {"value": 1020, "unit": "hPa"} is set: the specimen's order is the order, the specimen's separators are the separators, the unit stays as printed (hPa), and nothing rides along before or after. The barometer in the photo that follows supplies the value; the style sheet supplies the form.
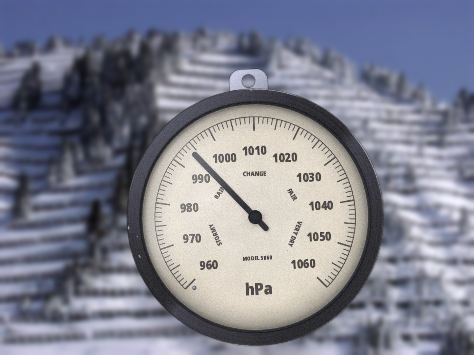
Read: {"value": 994, "unit": "hPa"}
